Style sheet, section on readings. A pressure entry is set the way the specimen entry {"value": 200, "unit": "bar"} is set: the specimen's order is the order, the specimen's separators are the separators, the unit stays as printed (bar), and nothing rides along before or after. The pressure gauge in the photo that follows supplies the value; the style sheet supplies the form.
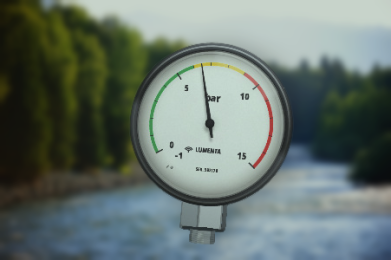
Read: {"value": 6.5, "unit": "bar"}
